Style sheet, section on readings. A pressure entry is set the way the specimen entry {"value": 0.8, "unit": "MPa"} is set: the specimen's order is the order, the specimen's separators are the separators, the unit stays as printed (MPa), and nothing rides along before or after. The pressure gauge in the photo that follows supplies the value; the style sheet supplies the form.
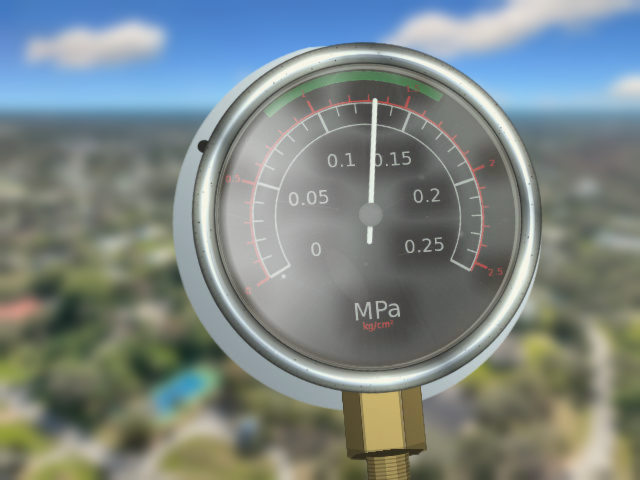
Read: {"value": 0.13, "unit": "MPa"}
